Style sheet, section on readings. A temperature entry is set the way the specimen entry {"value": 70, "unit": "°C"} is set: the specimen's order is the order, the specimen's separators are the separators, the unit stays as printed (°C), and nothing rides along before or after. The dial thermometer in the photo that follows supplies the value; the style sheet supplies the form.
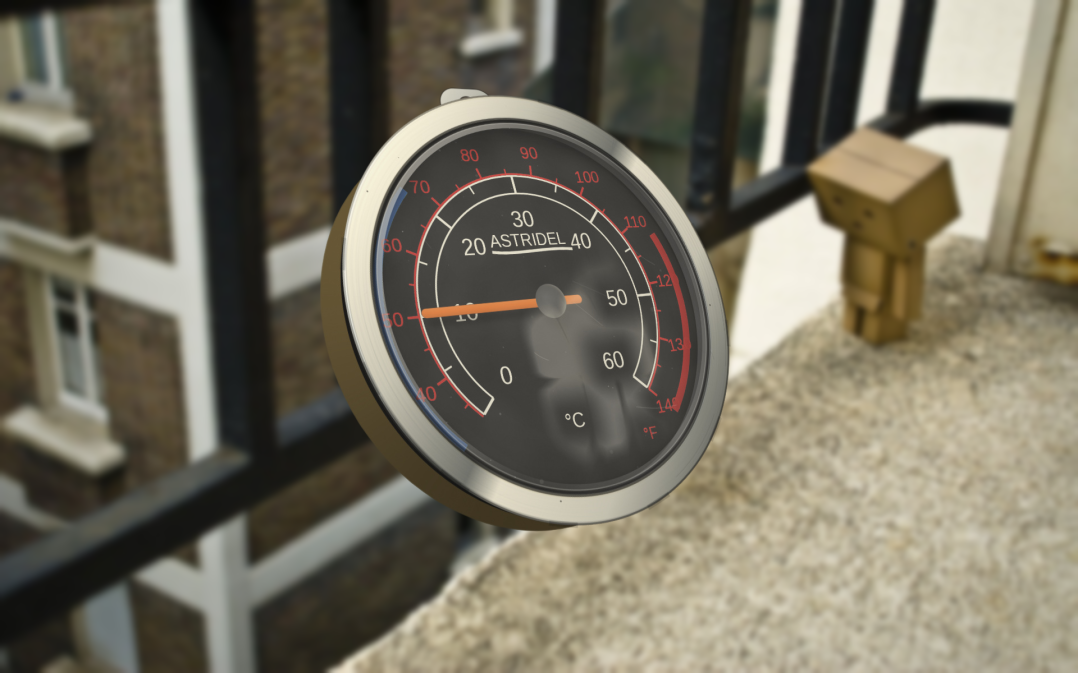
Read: {"value": 10, "unit": "°C"}
